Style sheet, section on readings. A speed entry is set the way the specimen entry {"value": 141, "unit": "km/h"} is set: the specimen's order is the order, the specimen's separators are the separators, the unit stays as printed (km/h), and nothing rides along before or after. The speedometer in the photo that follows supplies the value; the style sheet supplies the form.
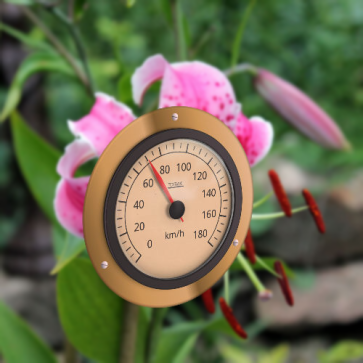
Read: {"value": 70, "unit": "km/h"}
